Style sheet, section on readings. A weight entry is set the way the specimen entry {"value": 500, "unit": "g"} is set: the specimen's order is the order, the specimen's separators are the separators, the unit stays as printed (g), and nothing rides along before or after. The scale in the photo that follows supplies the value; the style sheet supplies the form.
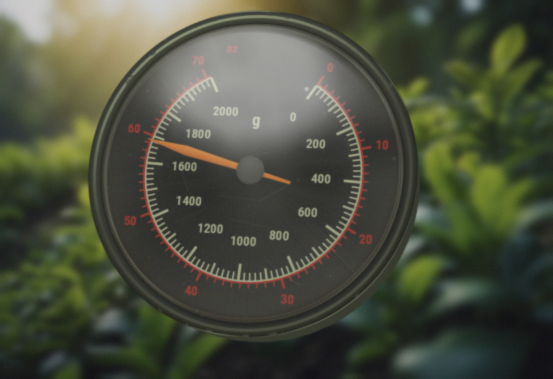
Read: {"value": 1680, "unit": "g"}
